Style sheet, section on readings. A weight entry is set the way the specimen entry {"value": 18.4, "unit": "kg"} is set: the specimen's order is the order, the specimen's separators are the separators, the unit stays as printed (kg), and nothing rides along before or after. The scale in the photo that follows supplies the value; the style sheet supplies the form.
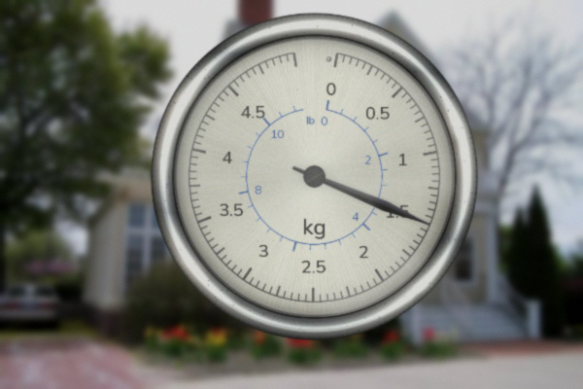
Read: {"value": 1.5, "unit": "kg"}
